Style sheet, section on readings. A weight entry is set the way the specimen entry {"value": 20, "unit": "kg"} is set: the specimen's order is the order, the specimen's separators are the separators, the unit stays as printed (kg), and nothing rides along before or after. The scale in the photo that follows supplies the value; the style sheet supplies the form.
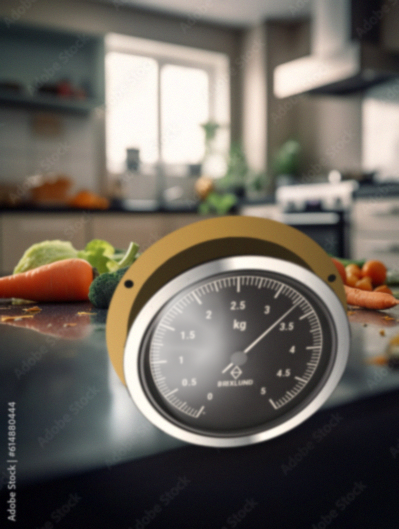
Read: {"value": 3.25, "unit": "kg"}
